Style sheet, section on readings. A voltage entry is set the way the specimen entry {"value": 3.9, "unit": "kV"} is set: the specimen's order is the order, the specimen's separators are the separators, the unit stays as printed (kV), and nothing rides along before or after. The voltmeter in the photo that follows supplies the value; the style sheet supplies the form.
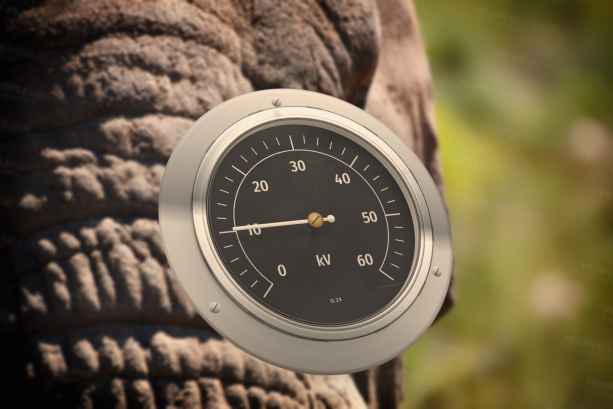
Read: {"value": 10, "unit": "kV"}
